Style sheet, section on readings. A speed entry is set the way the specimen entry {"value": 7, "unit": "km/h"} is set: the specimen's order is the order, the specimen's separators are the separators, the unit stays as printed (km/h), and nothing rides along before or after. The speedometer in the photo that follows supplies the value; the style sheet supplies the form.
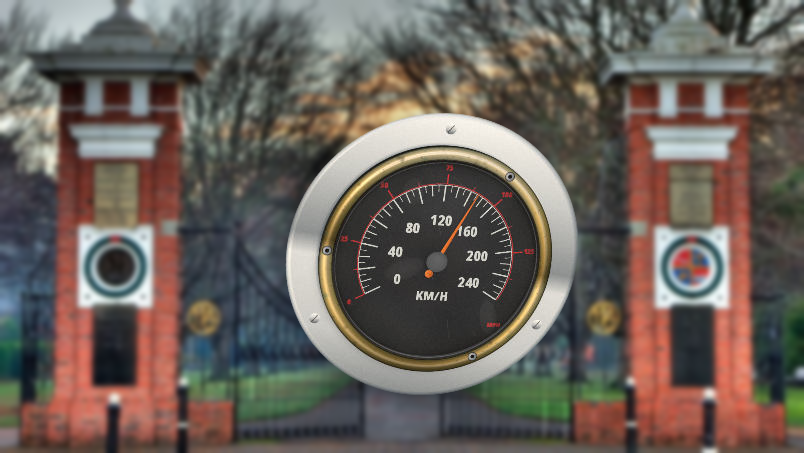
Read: {"value": 145, "unit": "km/h"}
